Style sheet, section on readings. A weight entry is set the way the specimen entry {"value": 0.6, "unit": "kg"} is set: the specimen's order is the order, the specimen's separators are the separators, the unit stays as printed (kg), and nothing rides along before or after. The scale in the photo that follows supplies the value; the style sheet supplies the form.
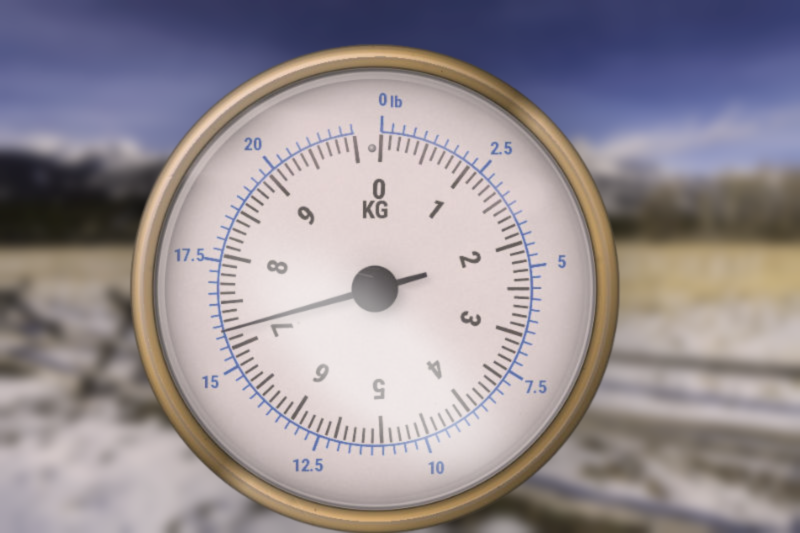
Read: {"value": 7.2, "unit": "kg"}
